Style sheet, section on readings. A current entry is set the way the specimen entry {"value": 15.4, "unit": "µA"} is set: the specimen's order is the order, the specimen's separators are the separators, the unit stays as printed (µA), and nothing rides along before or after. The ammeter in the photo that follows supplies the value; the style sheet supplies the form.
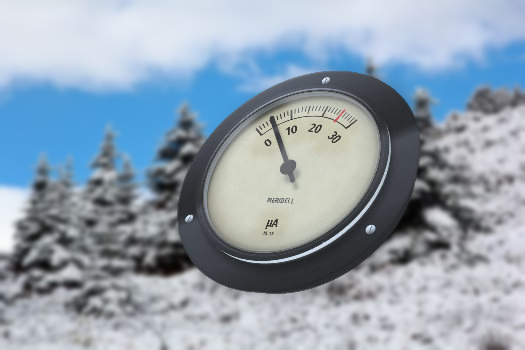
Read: {"value": 5, "unit": "µA"}
